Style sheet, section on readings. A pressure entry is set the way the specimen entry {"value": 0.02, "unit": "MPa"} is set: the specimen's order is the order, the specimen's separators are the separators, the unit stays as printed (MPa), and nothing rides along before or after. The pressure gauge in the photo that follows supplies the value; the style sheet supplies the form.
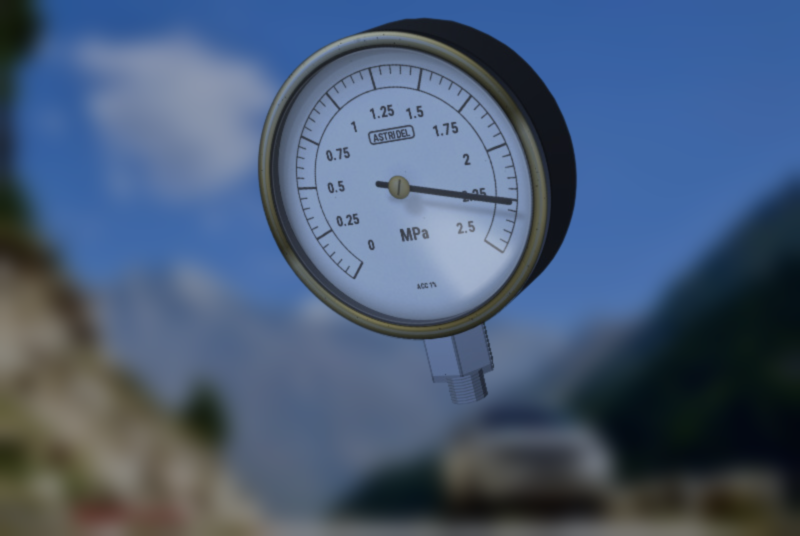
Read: {"value": 2.25, "unit": "MPa"}
